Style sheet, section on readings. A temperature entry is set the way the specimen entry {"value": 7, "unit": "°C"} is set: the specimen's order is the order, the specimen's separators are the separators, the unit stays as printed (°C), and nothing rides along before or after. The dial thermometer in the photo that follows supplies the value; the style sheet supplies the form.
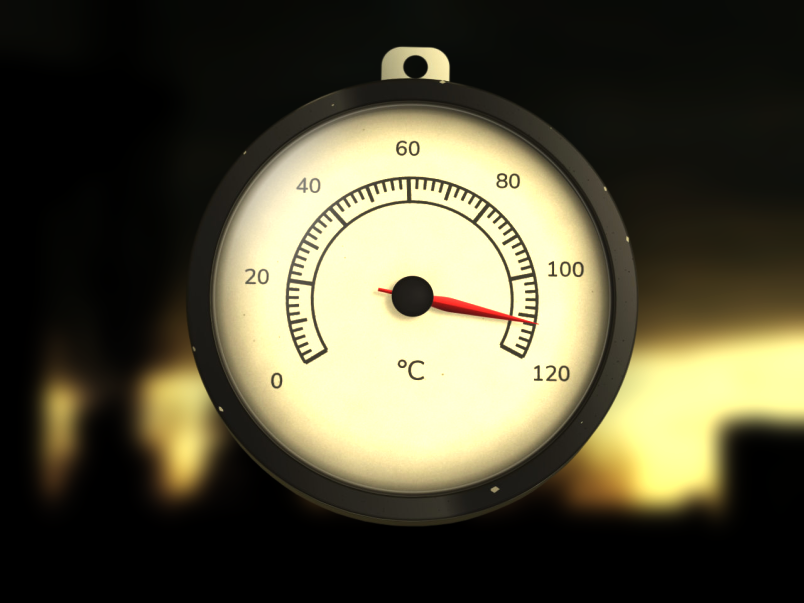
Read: {"value": 112, "unit": "°C"}
